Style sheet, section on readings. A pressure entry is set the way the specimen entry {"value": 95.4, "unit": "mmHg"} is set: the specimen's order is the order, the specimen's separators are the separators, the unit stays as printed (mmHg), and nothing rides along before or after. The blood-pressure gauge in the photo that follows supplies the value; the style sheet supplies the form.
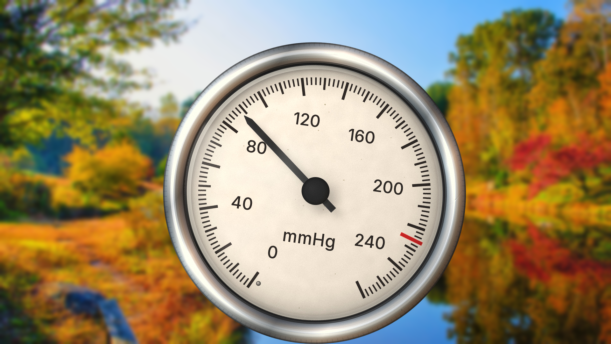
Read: {"value": 88, "unit": "mmHg"}
